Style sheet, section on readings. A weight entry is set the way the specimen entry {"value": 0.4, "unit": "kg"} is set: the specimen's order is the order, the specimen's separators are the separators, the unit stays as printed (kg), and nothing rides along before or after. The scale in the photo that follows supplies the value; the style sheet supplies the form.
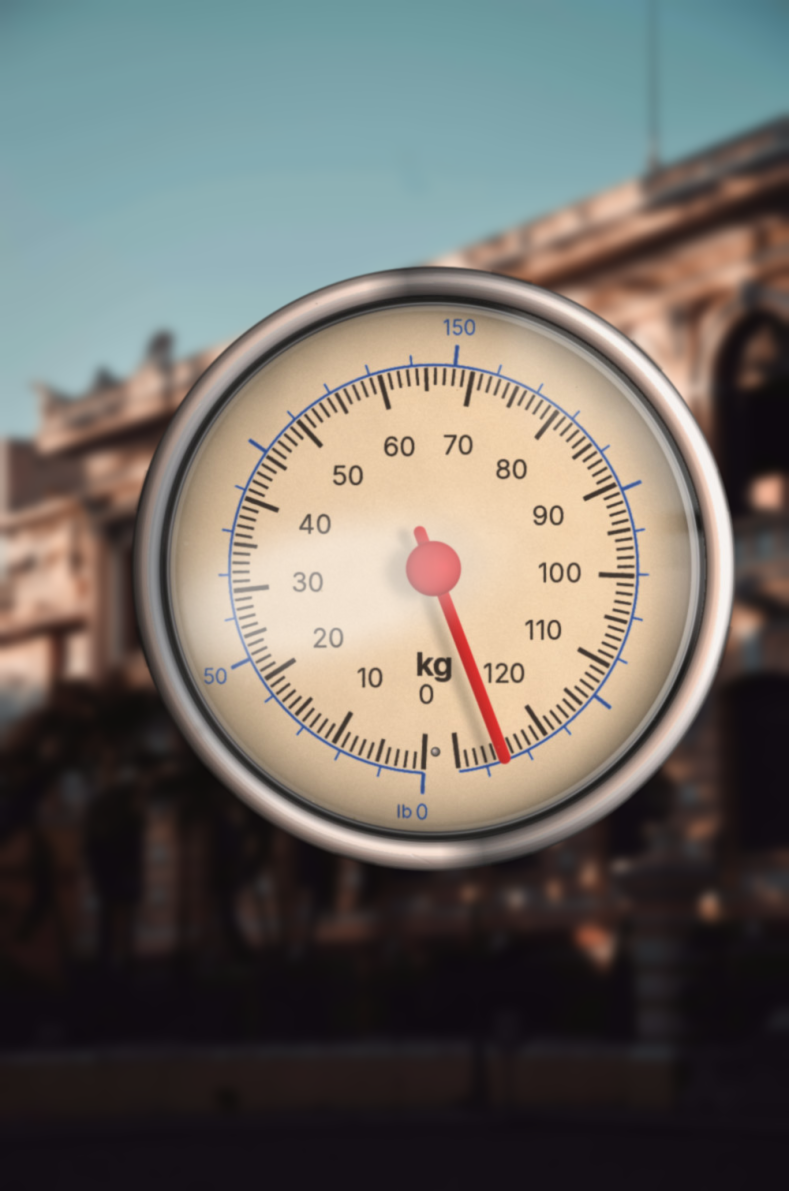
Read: {"value": 125, "unit": "kg"}
